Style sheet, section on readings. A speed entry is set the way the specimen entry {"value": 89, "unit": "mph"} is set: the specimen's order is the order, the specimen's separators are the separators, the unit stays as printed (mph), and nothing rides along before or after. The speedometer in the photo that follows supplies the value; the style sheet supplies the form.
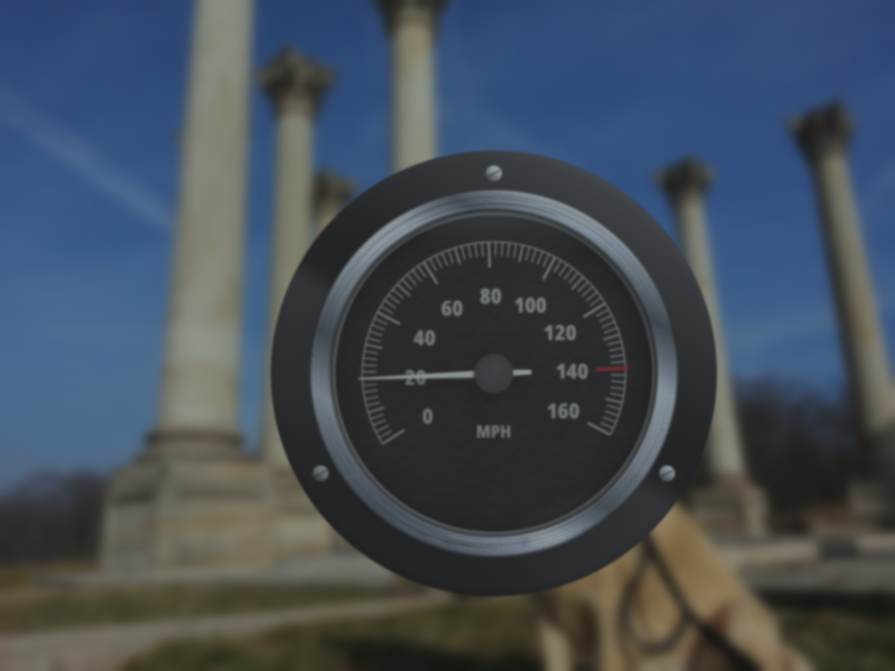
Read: {"value": 20, "unit": "mph"}
